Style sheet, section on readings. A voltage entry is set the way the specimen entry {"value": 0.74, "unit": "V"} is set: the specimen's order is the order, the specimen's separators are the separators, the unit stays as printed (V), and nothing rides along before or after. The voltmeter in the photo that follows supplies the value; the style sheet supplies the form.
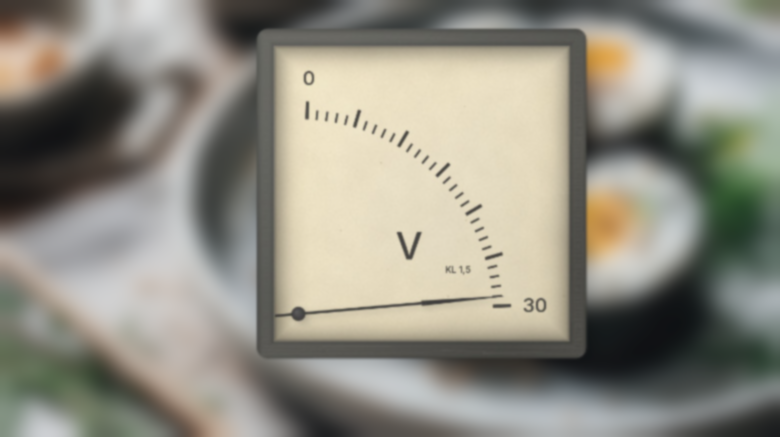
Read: {"value": 29, "unit": "V"}
